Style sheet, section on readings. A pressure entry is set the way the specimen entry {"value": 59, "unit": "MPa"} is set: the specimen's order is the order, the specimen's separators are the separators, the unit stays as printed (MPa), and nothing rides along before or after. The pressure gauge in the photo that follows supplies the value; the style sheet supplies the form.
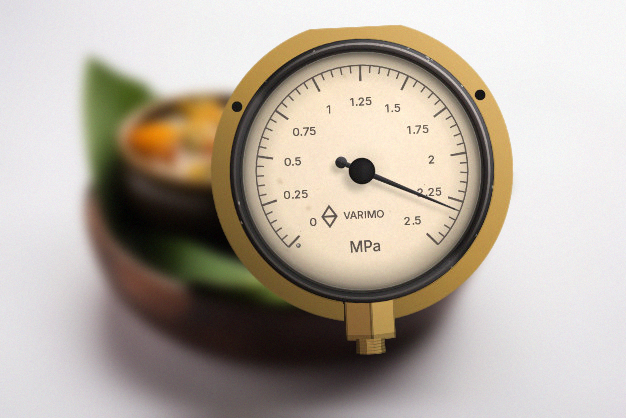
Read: {"value": 2.3, "unit": "MPa"}
